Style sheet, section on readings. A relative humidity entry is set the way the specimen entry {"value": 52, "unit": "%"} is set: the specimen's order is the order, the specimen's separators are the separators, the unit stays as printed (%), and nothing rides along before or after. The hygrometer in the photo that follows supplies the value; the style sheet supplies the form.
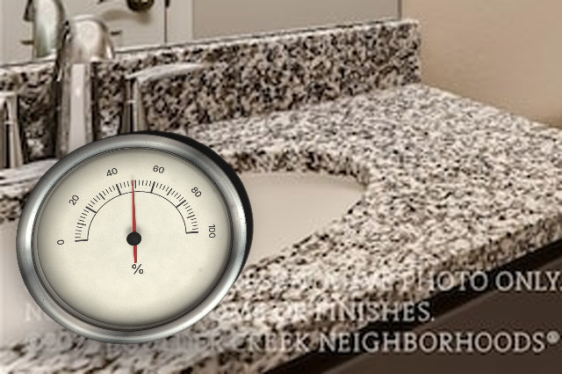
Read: {"value": 50, "unit": "%"}
